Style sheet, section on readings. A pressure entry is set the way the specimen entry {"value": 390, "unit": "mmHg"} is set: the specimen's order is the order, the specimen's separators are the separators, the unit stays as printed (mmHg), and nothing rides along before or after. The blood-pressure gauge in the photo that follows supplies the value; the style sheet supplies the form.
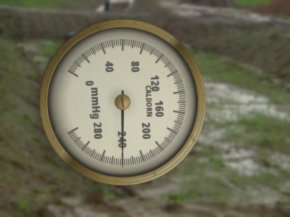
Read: {"value": 240, "unit": "mmHg"}
